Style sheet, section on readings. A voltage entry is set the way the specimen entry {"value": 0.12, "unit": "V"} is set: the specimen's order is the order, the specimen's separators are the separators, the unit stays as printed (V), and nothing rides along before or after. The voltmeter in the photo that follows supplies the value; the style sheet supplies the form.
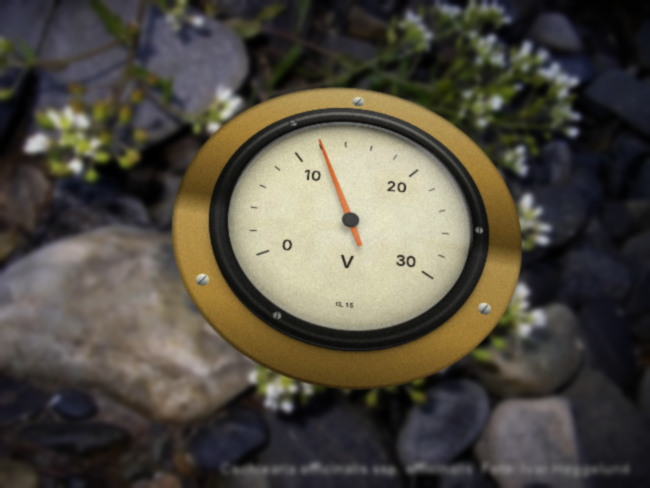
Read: {"value": 12, "unit": "V"}
